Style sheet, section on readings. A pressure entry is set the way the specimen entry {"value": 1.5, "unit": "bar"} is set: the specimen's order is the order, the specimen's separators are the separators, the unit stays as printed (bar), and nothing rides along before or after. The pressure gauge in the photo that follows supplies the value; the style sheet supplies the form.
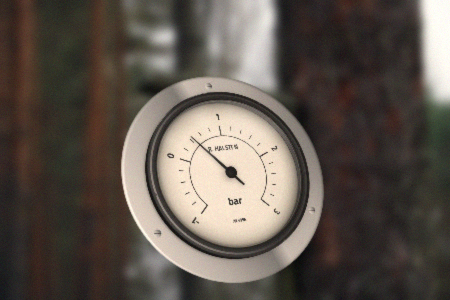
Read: {"value": 0.4, "unit": "bar"}
